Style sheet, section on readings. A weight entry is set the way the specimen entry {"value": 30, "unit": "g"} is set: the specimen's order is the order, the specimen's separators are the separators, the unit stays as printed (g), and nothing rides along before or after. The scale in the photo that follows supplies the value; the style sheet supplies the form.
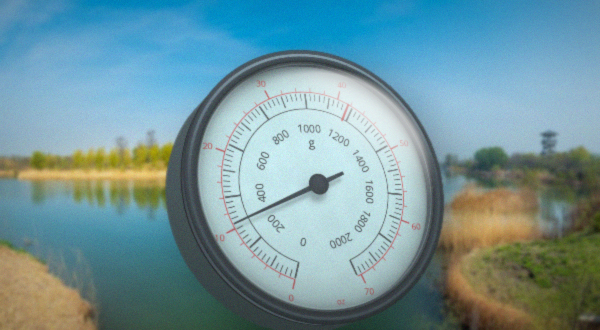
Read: {"value": 300, "unit": "g"}
